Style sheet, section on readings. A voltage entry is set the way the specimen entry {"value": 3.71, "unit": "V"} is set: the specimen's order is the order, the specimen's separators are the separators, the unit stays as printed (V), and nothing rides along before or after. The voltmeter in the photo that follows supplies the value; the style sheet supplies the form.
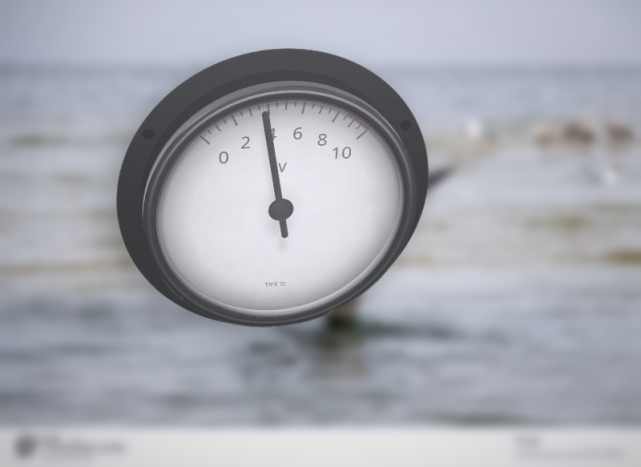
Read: {"value": 3.75, "unit": "V"}
